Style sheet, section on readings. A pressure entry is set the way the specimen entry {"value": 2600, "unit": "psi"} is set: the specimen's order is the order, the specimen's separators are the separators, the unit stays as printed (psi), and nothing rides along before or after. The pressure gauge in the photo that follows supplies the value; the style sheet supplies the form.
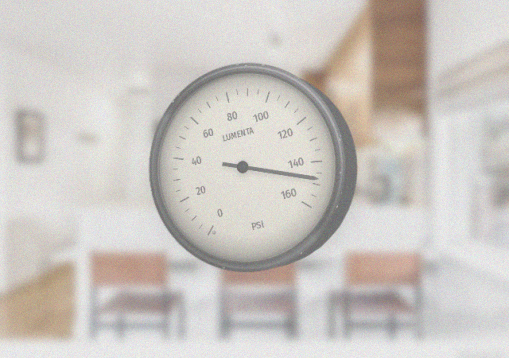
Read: {"value": 147.5, "unit": "psi"}
